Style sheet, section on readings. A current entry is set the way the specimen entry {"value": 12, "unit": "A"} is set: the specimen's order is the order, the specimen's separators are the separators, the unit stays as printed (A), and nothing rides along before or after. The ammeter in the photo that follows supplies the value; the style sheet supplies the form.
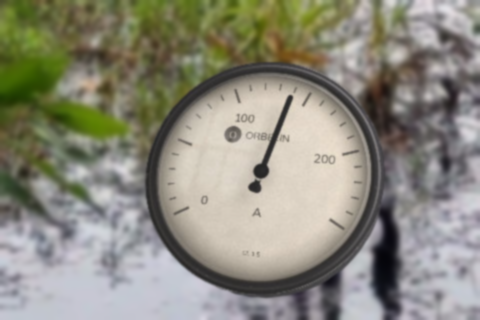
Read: {"value": 140, "unit": "A"}
